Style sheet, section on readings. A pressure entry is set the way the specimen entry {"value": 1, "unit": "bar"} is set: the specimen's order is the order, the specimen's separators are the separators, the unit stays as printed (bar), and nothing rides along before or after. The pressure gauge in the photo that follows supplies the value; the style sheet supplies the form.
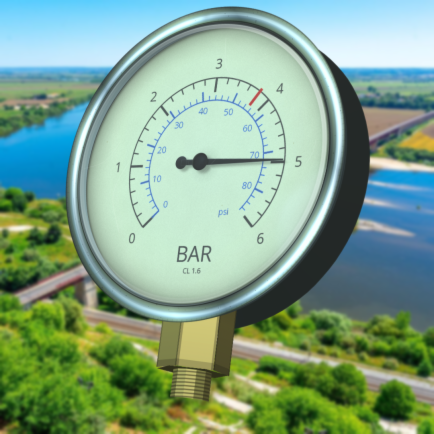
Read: {"value": 5, "unit": "bar"}
